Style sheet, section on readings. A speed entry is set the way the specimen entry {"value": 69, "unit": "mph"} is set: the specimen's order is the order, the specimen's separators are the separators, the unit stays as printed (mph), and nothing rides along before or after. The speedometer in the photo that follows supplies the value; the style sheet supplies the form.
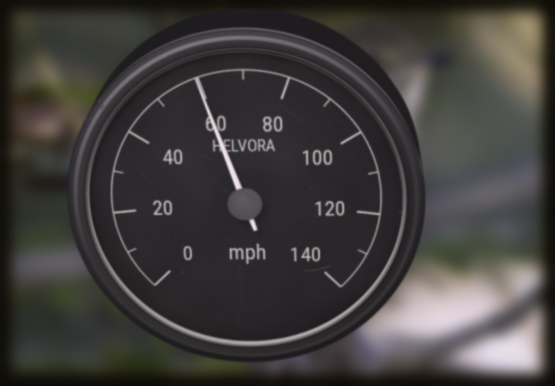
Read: {"value": 60, "unit": "mph"}
